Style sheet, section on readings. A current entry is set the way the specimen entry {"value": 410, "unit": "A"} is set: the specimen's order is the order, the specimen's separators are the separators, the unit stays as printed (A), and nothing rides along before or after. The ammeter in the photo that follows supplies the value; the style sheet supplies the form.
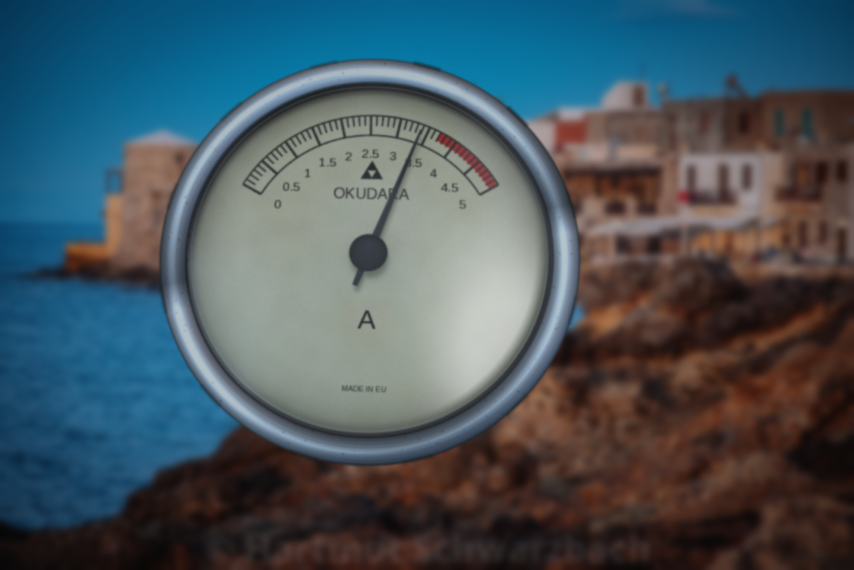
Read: {"value": 3.4, "unit": "A"}
